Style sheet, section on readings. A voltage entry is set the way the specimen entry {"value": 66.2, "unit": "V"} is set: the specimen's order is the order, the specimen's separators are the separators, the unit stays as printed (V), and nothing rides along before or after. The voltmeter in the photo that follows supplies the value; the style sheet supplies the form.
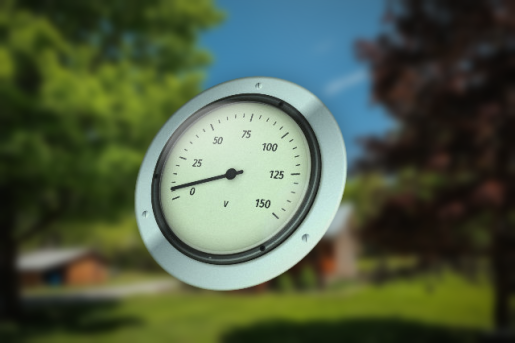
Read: {"value": 5, "unit": "V"}
